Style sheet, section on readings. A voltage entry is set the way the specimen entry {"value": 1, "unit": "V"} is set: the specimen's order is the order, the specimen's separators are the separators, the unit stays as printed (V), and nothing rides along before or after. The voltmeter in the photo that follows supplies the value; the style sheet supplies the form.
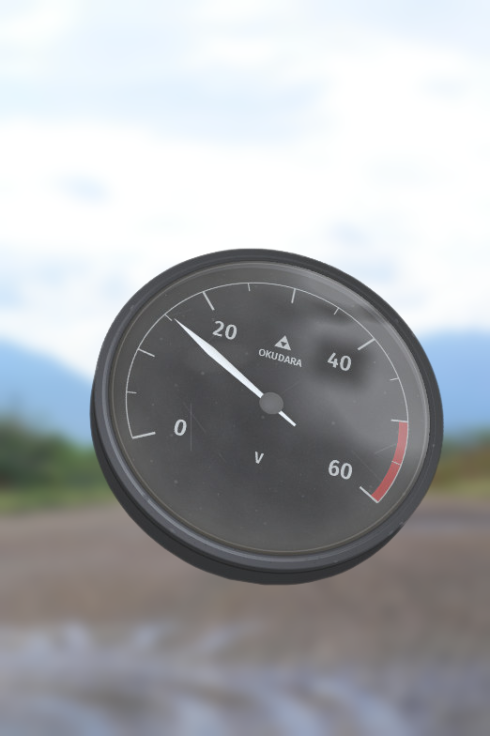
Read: {"value": 15, "unit": "V"}
